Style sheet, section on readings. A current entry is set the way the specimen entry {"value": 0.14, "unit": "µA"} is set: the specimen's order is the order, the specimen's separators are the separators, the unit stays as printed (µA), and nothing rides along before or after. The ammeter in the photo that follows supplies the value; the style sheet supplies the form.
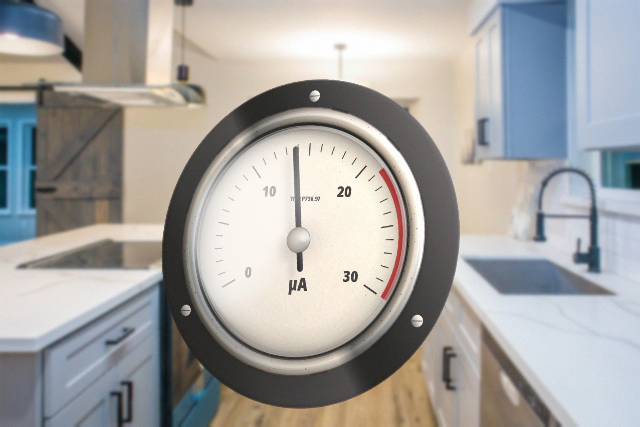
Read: {"value": 14, "unit": "µA"}
